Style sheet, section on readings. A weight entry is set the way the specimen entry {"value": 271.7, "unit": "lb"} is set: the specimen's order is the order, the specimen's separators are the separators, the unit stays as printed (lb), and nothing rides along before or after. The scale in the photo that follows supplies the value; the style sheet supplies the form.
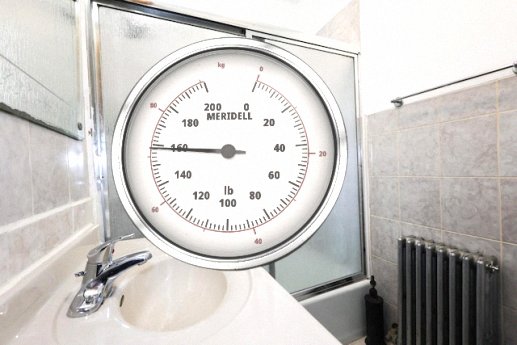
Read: {"value": 158, "unit": "lb"}
